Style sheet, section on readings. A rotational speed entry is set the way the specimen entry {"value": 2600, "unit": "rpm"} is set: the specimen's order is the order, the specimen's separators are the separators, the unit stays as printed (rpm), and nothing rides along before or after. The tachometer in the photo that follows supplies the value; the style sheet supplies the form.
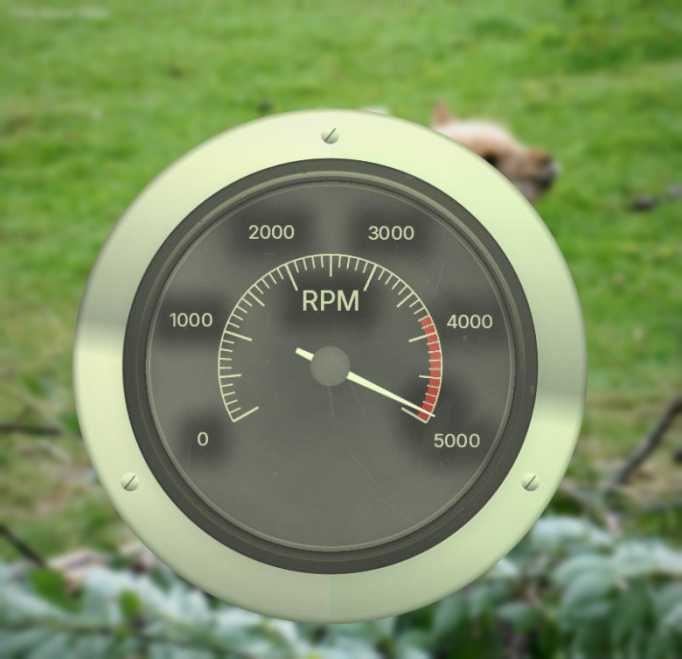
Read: {"value": 4900, "unit": "rpm"}
